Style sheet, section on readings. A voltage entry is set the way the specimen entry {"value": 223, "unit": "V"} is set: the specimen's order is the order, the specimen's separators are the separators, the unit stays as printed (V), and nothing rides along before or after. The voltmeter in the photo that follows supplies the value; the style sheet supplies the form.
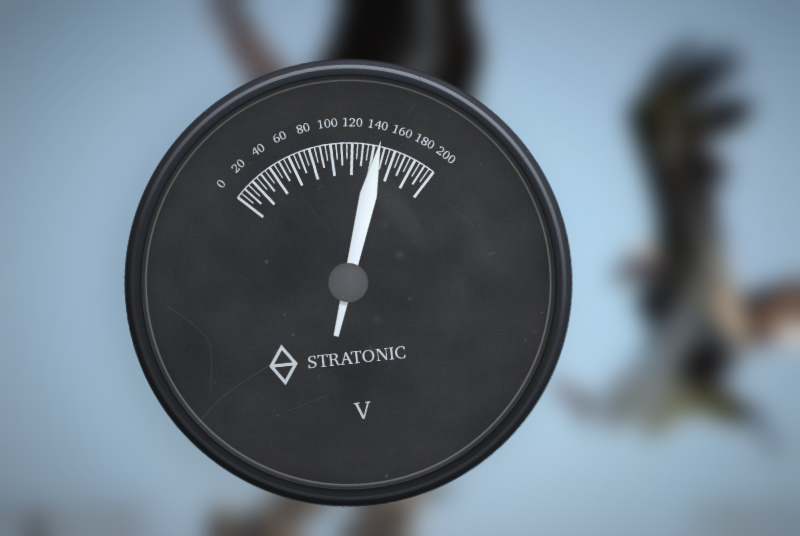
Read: {"value": 145, "unit": "V"}
